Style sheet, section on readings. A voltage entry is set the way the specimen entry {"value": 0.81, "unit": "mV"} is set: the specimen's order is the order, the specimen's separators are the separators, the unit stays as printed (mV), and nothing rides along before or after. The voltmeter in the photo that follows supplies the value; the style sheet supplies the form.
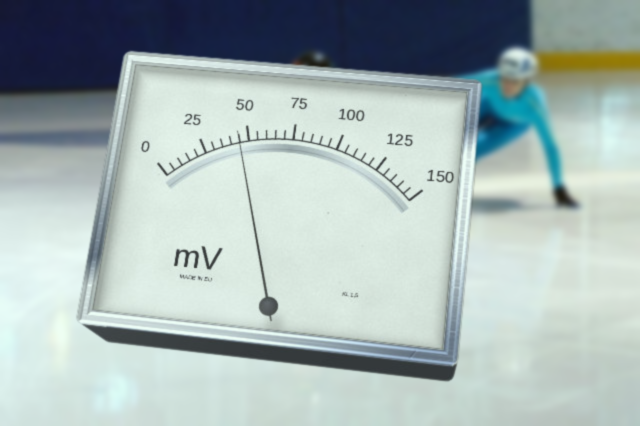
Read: {"value": 45, "unit": "mV"}
